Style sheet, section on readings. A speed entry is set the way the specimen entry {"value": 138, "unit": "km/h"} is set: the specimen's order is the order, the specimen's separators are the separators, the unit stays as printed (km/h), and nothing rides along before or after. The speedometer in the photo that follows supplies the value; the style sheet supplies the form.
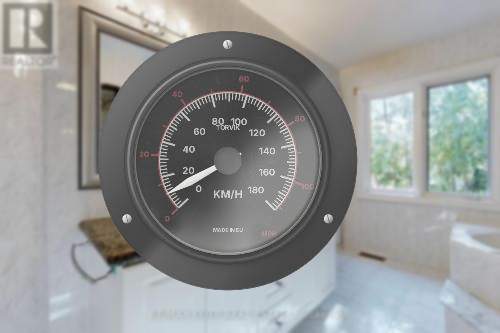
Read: {"value": 10, "unit": "km/h"}
